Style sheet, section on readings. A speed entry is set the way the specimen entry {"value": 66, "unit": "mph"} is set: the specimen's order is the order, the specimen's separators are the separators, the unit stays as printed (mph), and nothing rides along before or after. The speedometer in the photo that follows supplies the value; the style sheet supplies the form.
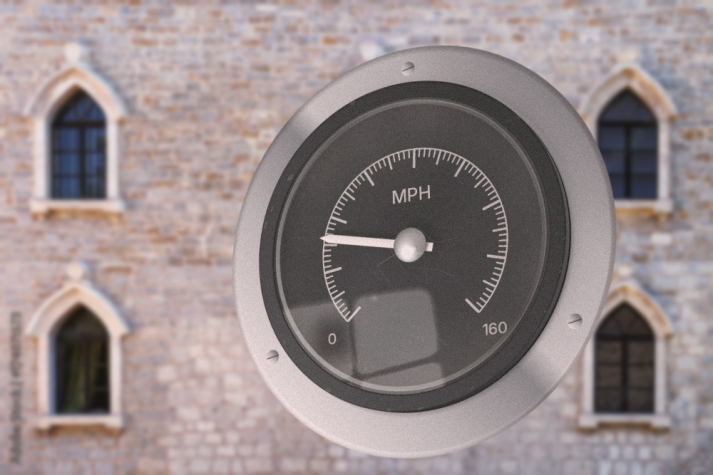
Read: {"value": 32, "unit": "mph"}
